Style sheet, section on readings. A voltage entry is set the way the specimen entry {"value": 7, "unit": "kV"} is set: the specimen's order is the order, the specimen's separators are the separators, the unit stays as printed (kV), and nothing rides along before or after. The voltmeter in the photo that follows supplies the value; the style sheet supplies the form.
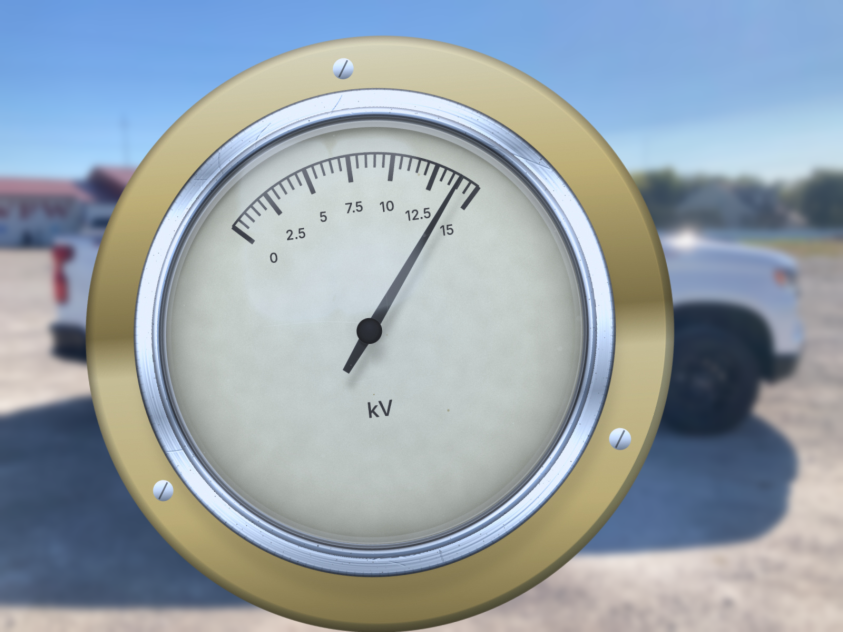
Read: {"value": 14, "unit": "kV"}
